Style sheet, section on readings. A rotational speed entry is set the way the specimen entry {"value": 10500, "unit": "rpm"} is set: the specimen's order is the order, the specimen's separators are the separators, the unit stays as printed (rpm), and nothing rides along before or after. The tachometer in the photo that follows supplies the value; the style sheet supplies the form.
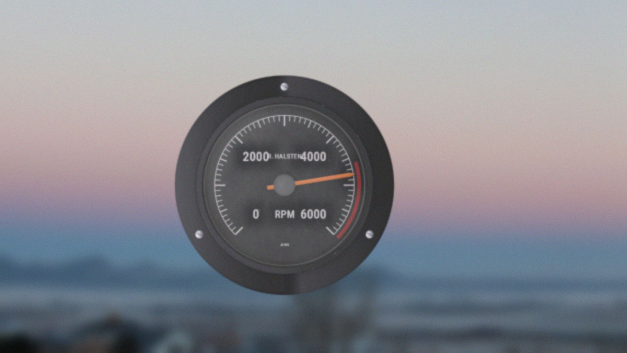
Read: {"value": 4800, "unit": "rpm"}
